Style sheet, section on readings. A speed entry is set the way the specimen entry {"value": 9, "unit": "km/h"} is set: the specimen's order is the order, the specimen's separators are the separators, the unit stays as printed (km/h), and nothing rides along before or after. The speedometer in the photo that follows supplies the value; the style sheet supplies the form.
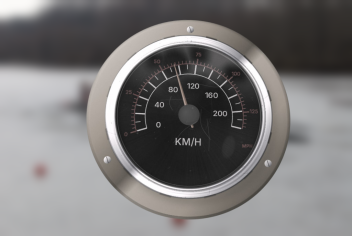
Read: {"value": 95, "unit": "km/h"}
